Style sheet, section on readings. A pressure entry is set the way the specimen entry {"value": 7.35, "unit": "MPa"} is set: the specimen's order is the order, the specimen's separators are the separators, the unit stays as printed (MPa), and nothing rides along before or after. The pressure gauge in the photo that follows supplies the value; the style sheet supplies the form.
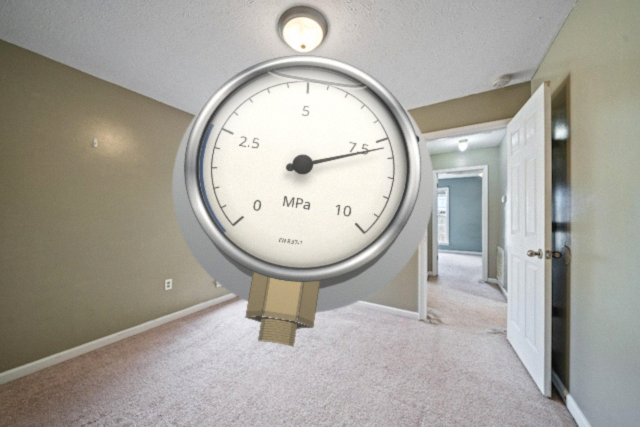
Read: {"value": 7.75, "unit": "MPa"}
